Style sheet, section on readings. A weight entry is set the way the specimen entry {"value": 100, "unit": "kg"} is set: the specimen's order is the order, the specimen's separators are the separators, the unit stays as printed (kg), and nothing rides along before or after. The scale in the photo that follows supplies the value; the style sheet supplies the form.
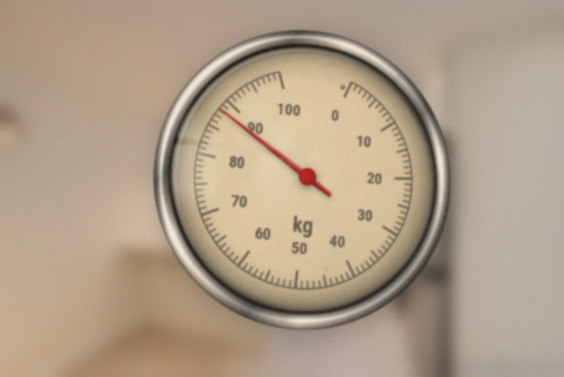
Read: {"value": 88, "unit": "kg"}
